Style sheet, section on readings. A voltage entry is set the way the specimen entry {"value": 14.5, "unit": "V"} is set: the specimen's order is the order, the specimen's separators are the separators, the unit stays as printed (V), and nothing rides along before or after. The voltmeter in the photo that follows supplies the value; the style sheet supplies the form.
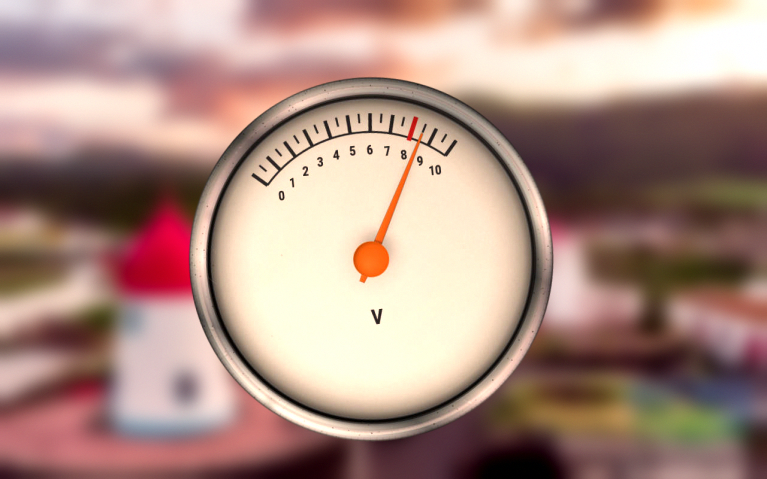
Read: {"value": 8.5, "unit": "V"}
